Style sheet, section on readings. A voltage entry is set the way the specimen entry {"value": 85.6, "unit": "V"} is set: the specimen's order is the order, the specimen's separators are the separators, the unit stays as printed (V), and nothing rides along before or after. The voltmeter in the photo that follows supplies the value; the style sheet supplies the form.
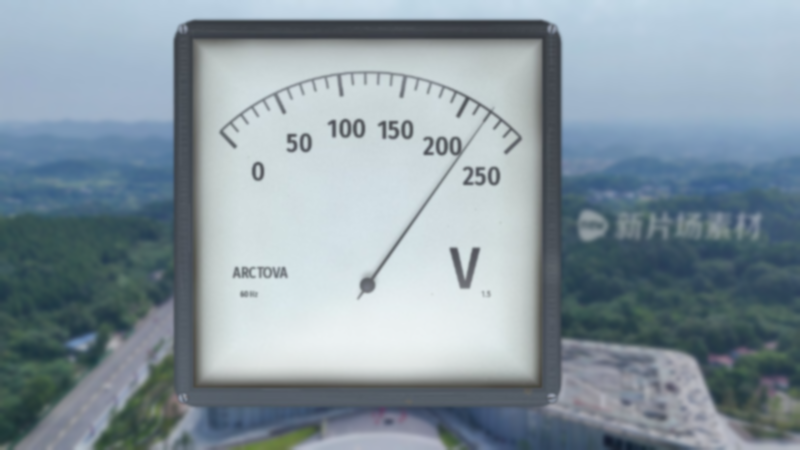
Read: {"value": 220, "unit": "V"}
